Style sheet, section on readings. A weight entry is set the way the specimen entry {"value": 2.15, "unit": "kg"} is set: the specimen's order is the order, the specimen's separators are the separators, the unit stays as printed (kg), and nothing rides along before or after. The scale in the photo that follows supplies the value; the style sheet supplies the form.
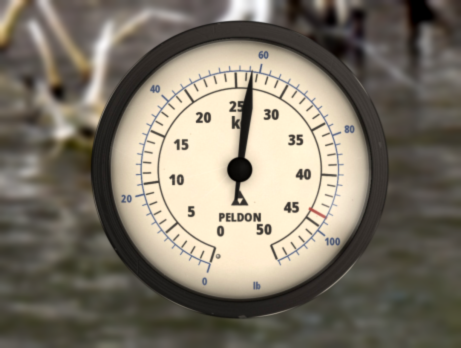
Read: {"value": 26.5, "unit": "kg"}
